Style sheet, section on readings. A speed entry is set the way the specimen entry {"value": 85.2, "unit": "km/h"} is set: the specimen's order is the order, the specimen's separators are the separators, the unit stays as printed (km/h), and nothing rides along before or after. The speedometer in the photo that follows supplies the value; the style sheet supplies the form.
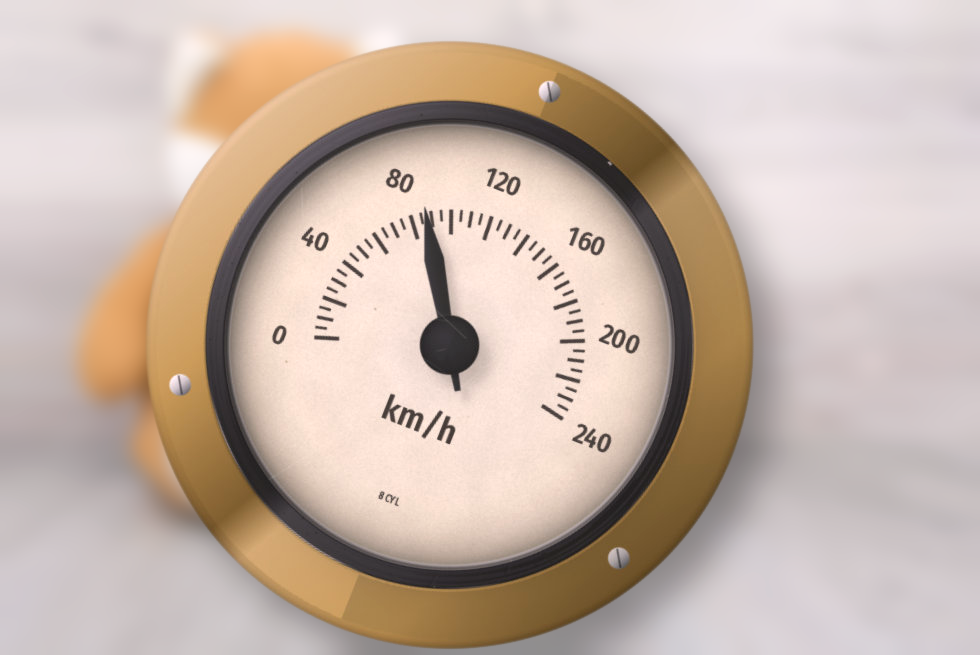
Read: {"value": 87.5, "unit": "km/h"}
